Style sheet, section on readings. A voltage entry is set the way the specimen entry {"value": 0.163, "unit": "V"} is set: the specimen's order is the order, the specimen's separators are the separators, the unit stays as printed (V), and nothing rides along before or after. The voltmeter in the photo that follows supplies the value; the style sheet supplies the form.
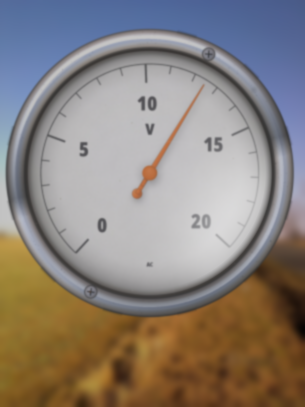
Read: {"value": 12.5, "unit": "V"}
